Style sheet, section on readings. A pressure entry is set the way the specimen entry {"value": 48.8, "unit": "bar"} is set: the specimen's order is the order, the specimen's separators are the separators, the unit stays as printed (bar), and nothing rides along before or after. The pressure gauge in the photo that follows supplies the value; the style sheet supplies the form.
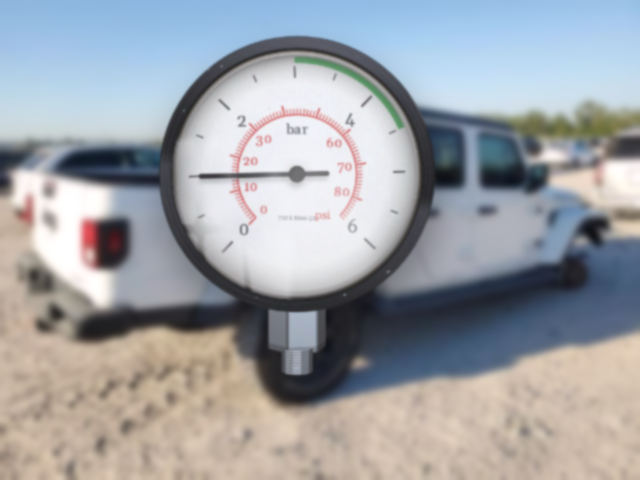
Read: {"value": 1, "unit": "bar"}
